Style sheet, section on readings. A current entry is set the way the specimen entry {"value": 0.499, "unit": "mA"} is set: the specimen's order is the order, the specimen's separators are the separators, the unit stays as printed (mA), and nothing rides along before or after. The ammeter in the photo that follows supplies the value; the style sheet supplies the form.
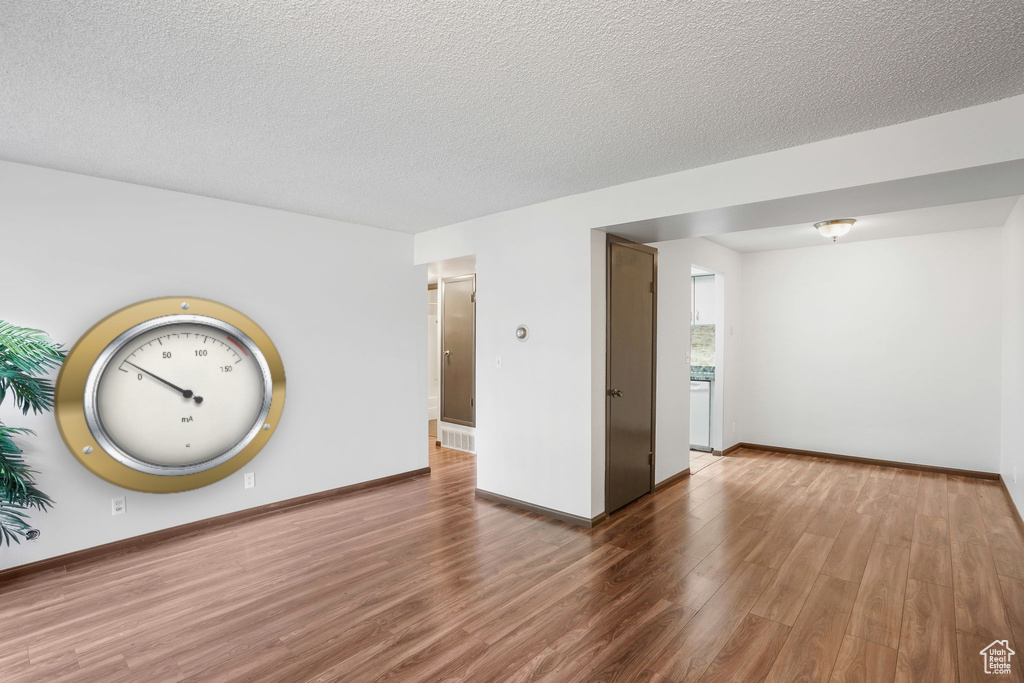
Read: {"value": 10, "unit": "mA"}
